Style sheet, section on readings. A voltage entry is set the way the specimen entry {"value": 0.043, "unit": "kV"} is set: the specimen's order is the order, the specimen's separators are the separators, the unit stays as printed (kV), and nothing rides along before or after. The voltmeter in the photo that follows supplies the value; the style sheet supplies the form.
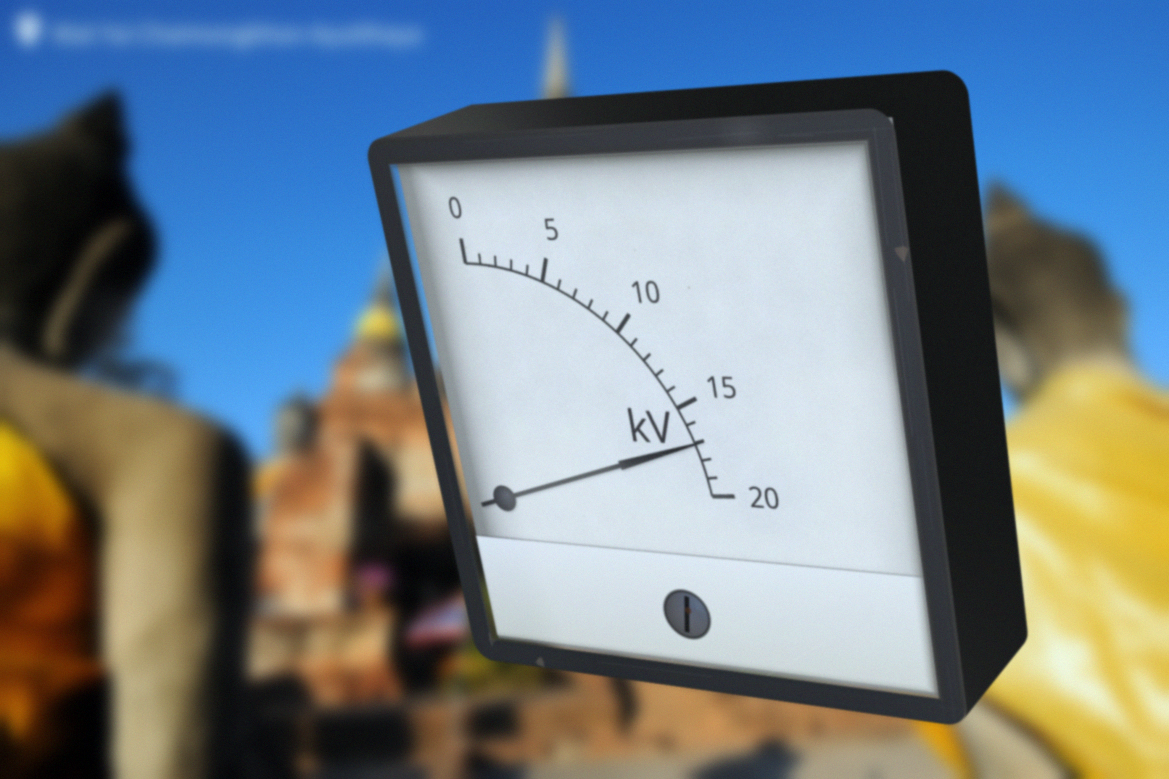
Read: {"value": 17, "unit": "kV"}
